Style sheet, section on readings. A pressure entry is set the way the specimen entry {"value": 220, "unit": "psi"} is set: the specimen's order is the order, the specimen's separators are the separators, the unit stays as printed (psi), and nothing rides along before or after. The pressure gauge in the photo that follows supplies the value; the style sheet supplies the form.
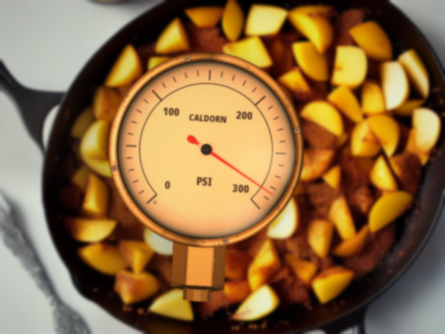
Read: {"value": 285, "unit": "psi"}
